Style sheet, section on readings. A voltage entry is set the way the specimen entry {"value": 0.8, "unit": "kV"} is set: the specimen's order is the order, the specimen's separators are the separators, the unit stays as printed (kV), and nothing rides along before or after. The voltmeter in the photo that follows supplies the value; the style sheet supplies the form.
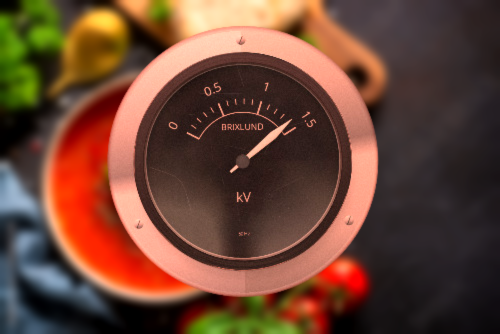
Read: {"value": 1.4, "unit": "kV"}
